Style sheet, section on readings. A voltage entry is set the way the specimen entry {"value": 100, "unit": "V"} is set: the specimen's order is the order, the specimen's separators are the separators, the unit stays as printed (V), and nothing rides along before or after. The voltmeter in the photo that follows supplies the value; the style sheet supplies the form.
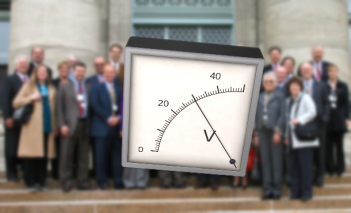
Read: {"value": 30, "unit": "V"}
